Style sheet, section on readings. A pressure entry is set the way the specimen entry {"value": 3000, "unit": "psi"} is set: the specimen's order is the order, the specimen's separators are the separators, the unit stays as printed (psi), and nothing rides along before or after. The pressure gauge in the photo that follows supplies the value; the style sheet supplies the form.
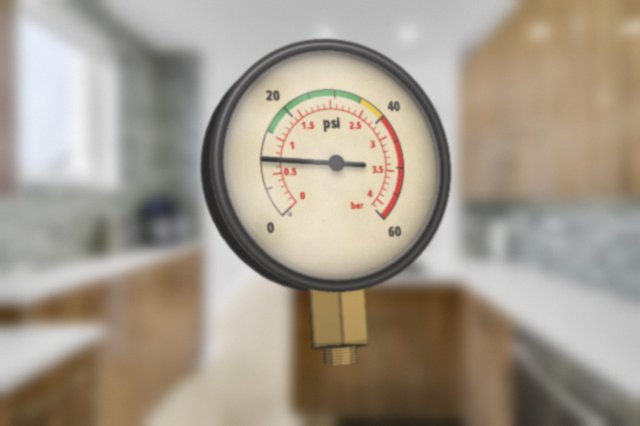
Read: {"value": 10, "unit": "psi"}
